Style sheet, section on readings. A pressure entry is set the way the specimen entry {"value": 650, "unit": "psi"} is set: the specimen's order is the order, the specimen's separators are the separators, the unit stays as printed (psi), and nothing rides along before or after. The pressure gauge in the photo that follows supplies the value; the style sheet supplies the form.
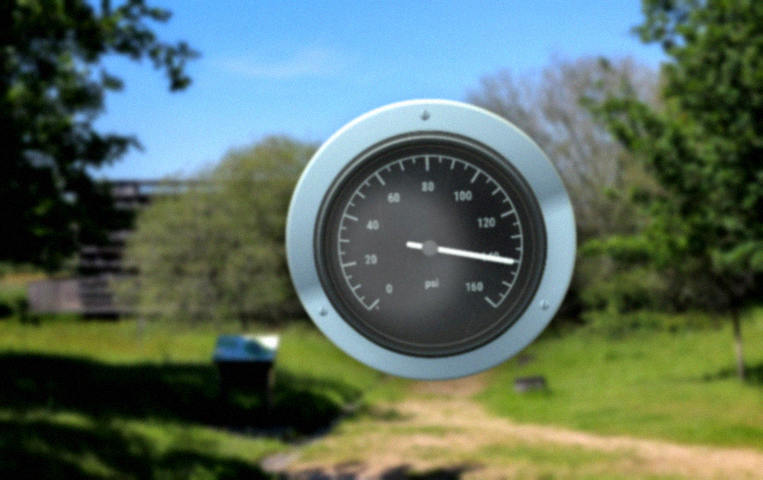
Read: {"value": 140, "unit": "psi"}
